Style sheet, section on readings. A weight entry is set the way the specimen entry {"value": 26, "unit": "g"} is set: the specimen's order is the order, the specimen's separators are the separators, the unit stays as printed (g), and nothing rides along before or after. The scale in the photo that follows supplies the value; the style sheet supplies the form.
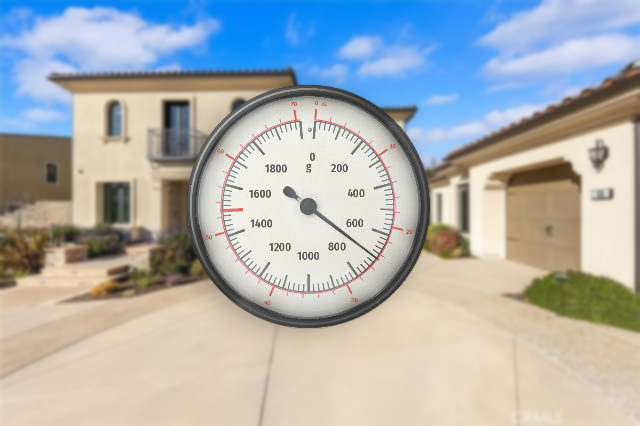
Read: {"value": 700, "unit": "g"}
